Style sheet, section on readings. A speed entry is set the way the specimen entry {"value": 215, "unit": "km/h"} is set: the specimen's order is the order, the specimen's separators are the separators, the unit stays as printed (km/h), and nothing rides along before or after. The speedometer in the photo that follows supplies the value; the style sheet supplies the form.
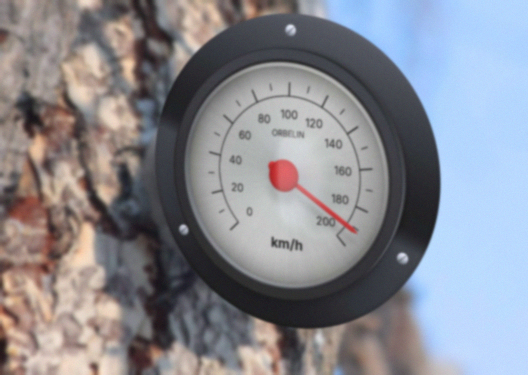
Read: {"value": 190, "unit": "km/h"}
